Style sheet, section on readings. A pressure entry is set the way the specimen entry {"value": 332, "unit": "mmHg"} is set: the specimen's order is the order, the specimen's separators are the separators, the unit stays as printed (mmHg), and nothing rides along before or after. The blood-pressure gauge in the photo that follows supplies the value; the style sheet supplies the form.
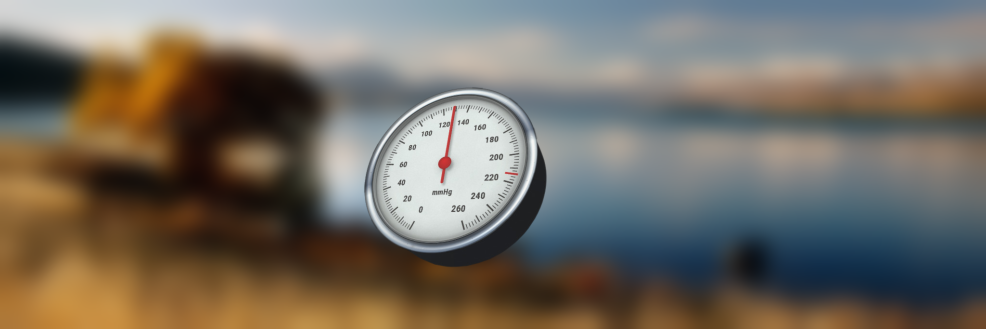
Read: {"value": 130, "unit": "mmHg"}
